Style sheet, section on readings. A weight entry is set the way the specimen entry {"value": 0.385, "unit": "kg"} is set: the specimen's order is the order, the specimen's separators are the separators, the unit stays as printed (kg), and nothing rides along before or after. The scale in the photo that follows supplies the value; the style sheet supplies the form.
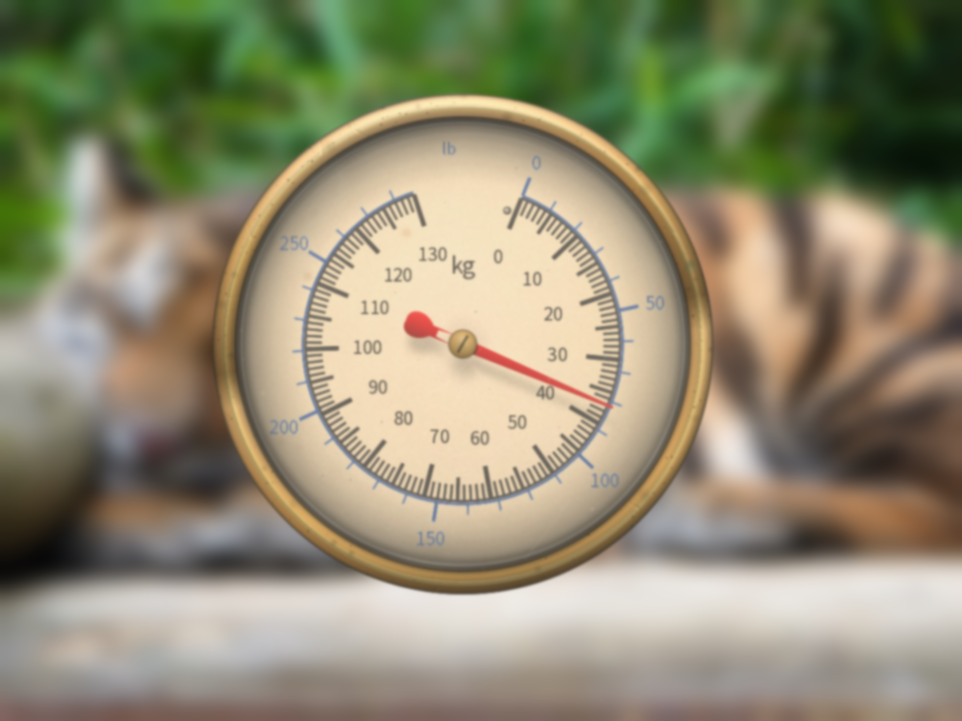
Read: {"value": 37, "unit": "kg"}
